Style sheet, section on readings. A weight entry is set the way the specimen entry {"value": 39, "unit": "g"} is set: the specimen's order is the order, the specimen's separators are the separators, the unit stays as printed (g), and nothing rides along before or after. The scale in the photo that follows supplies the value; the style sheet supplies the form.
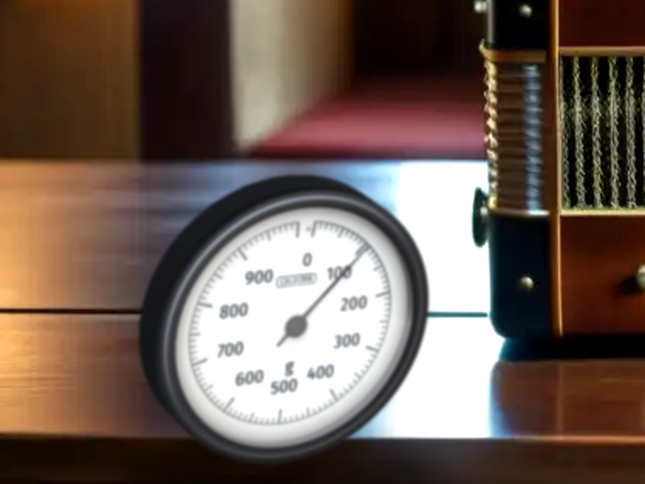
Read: {"value": 100, "unit": "g"}
